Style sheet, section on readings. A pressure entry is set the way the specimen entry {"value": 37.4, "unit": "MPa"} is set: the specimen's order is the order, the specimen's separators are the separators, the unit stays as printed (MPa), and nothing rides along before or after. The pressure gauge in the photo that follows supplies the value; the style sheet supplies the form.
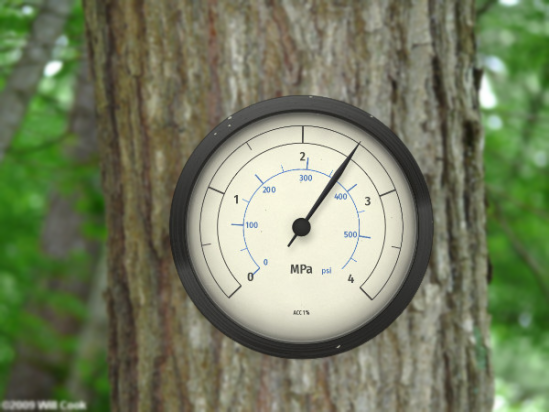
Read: {"value": 2.5, "unit": "MPa"}
